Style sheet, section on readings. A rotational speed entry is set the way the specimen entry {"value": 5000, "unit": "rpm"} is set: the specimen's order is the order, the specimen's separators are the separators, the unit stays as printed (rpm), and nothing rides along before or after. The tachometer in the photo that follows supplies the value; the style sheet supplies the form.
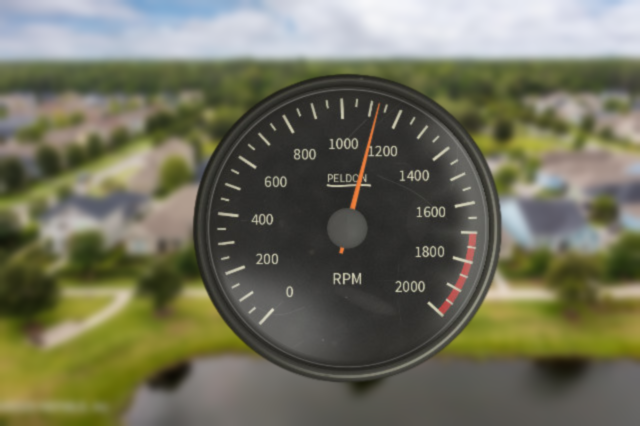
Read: {"value": 1125, "unit": "rpm"}
